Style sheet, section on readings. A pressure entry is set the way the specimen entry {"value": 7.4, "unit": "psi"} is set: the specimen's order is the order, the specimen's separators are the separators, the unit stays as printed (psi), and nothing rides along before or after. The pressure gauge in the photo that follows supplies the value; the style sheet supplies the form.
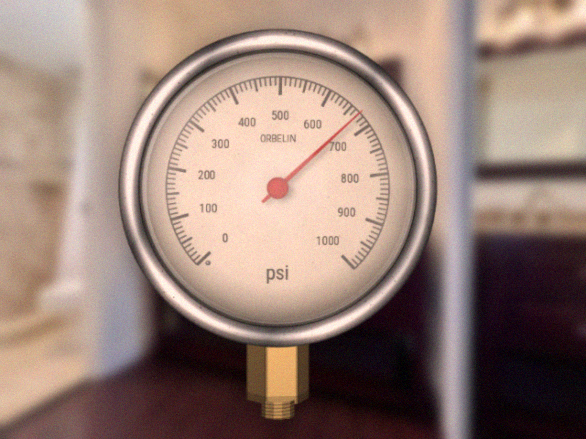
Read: {"value": 670, "unit": "psi"}
